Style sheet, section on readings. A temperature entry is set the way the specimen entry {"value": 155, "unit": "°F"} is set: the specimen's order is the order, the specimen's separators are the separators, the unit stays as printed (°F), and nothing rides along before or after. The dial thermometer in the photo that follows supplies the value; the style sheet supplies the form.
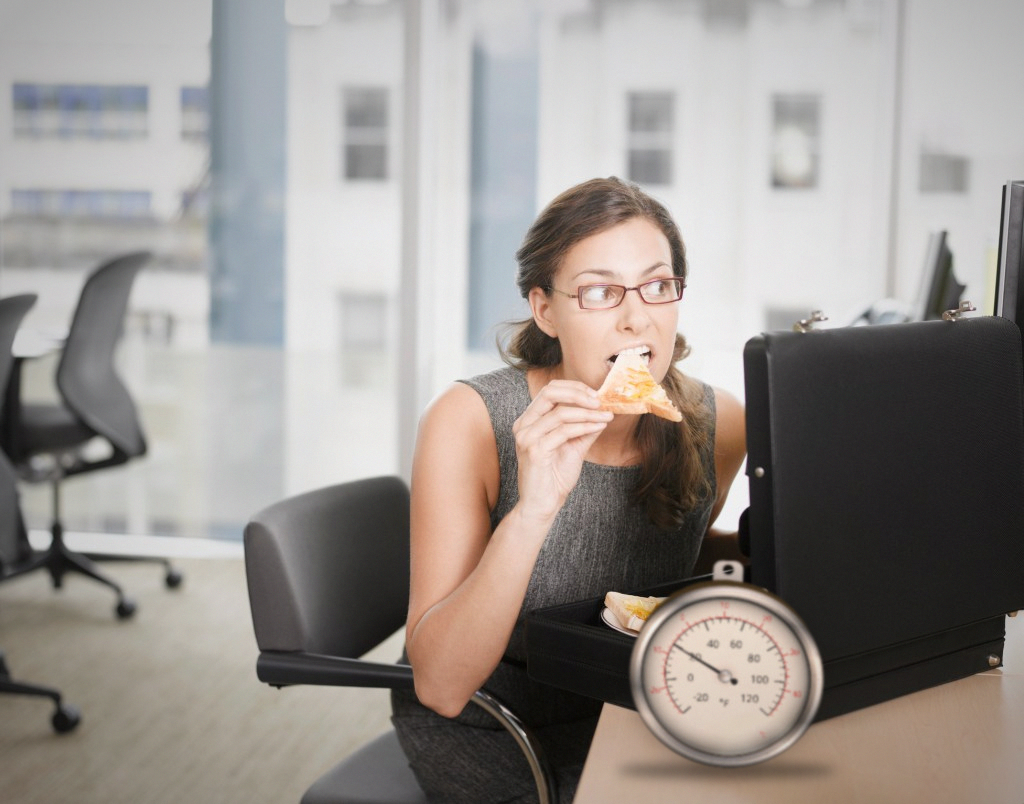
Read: {"value": 20, "unit": "°F"}
